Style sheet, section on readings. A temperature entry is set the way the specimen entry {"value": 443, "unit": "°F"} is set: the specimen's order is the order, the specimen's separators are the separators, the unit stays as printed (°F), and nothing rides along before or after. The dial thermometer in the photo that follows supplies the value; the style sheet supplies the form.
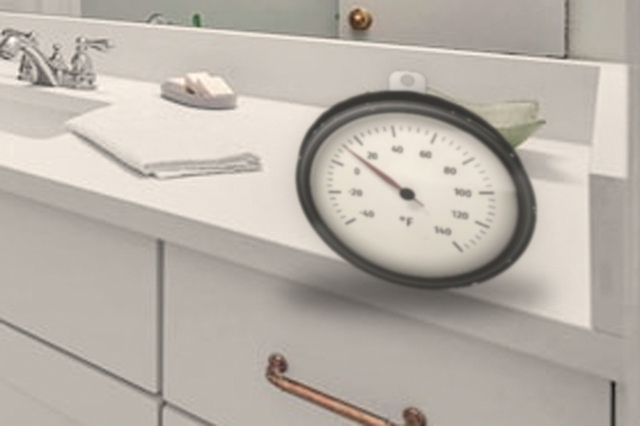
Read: {"value": 12, "unit": "°F"}
